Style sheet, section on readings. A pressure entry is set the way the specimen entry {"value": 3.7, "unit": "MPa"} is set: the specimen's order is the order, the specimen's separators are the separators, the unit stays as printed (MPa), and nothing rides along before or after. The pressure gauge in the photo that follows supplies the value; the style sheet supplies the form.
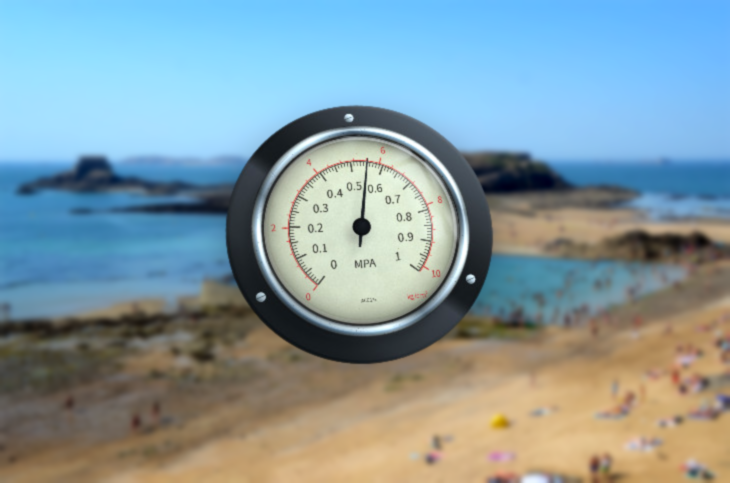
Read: {"value": 0.55, "unit": "MPa"}
